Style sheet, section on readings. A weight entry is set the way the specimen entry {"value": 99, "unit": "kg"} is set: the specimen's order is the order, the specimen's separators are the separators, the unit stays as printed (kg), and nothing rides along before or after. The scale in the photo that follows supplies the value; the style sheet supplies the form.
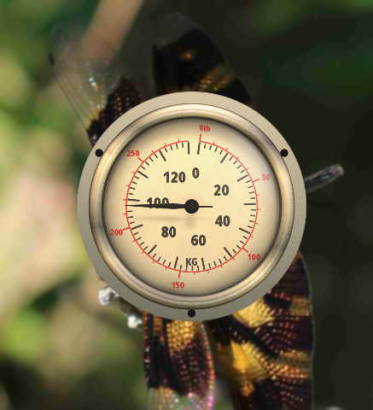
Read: {"value": 98, "unit": "kg"}
